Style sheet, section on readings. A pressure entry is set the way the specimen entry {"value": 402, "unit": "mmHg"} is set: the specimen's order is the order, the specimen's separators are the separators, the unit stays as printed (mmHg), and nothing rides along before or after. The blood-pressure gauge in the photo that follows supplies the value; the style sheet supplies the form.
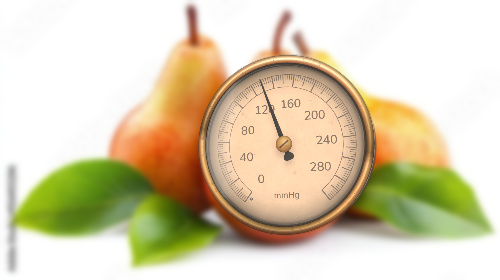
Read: {"value": 130, "unit": "mmHg"}
